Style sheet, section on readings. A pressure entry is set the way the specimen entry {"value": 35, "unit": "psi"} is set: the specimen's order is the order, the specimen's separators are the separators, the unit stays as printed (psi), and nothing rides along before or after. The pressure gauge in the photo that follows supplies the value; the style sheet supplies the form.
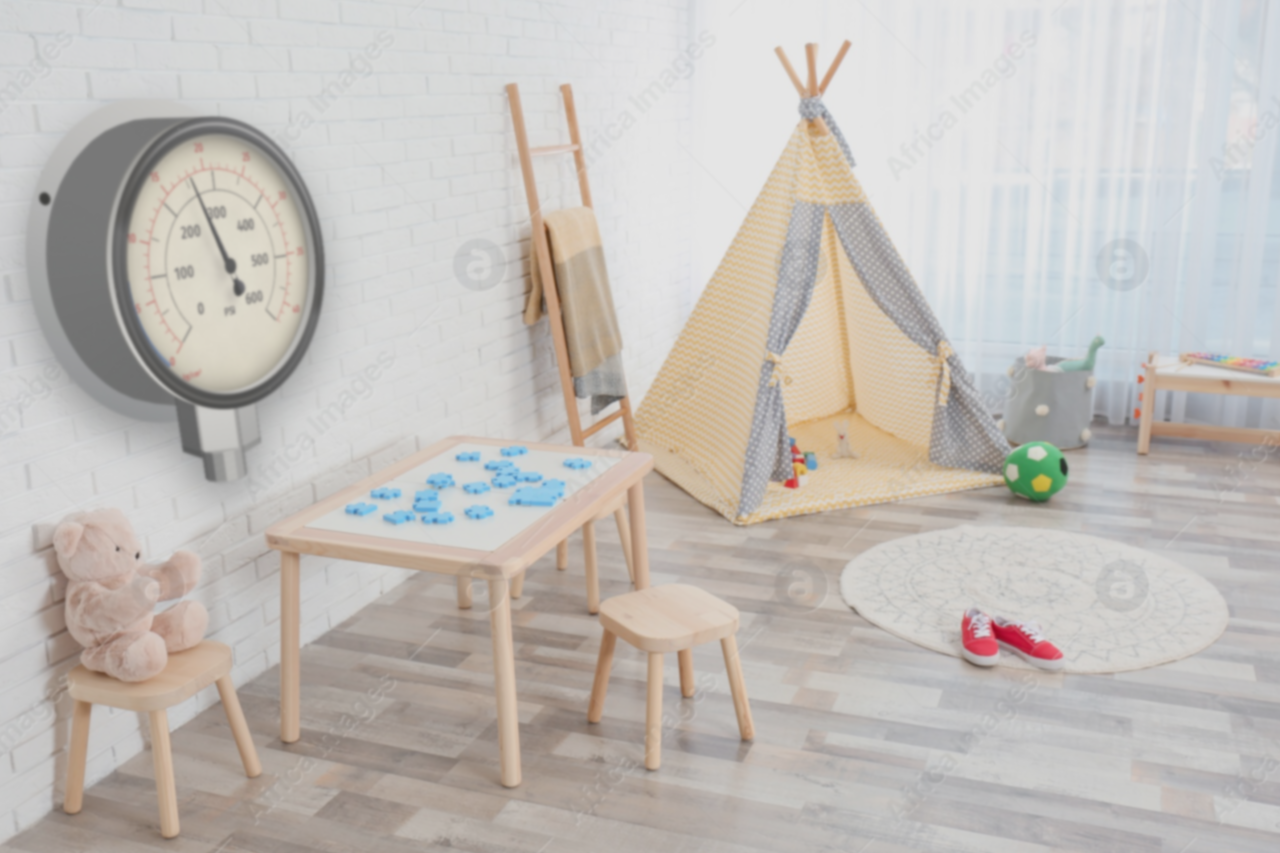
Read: {"value": 250, "unit": "psi"}
